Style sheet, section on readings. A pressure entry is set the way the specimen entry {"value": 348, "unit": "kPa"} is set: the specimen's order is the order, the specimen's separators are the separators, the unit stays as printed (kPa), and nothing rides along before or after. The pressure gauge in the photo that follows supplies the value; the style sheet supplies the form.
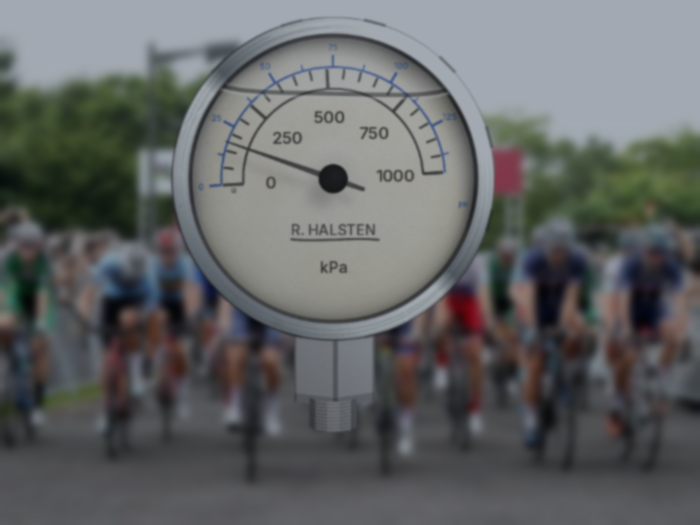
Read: {"value": 125, "unit": "kPa"}
